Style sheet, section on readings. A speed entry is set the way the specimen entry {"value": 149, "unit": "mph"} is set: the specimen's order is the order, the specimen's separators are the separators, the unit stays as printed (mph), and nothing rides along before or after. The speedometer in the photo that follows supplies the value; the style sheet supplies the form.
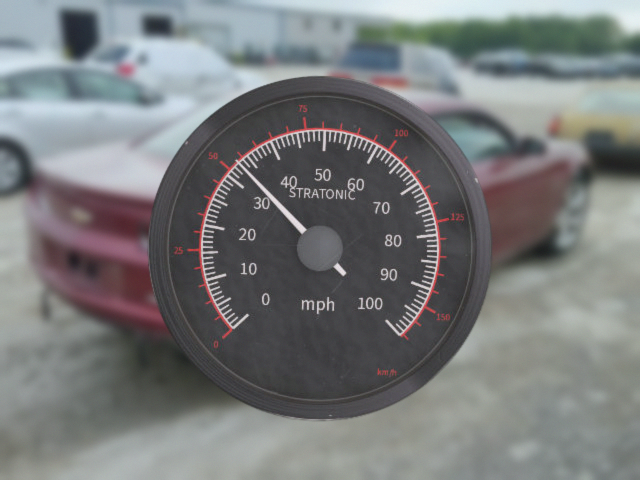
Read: {"value": 33, "unit": "mph"}
